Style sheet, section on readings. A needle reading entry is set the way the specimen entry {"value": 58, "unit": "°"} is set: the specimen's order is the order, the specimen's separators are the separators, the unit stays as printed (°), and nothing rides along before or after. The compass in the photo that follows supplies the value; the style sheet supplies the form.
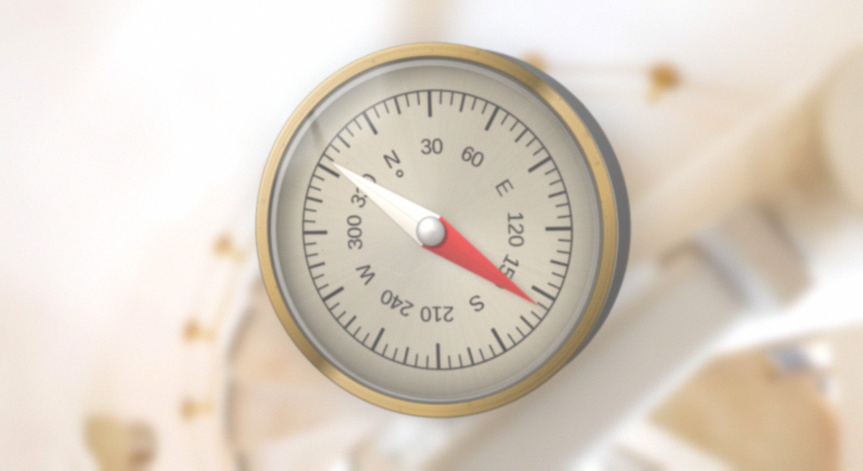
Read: {"value": 155, "unit": "°"}
